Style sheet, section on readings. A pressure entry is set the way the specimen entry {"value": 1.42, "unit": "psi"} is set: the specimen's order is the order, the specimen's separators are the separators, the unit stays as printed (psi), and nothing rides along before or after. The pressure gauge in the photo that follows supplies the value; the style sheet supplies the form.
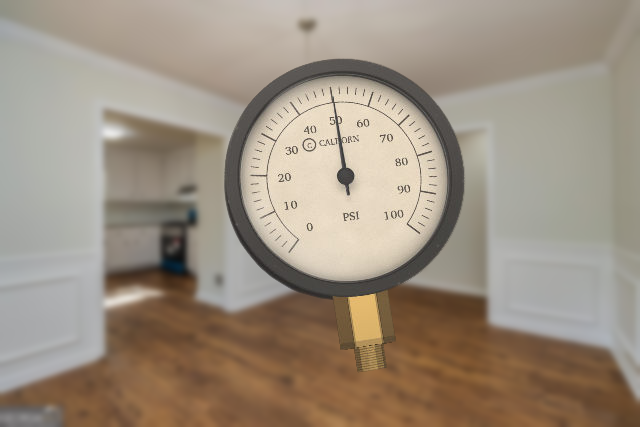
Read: {"value": 50, "unit": "psi"}
